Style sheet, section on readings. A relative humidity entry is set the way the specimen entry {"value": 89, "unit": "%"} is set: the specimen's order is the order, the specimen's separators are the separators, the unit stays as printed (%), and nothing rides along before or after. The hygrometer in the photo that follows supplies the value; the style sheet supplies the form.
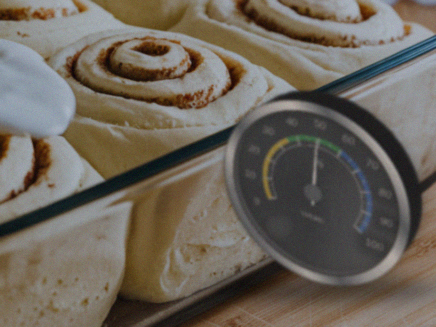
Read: {"value": 50, "unit": "%"}
